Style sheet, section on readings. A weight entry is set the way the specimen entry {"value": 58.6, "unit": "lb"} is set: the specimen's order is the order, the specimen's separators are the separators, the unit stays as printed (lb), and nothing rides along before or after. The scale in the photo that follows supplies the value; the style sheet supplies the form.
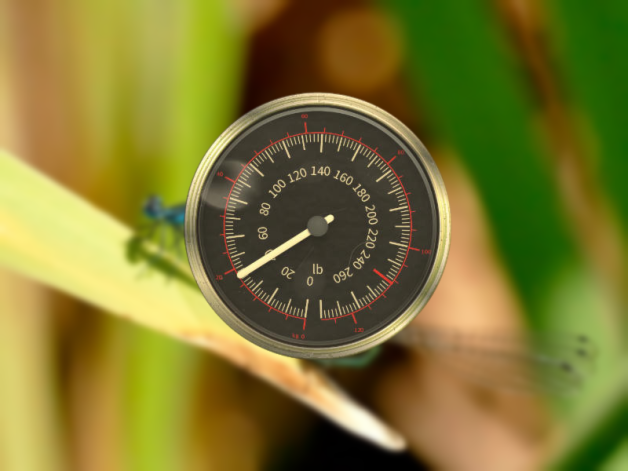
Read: {"value": 40, "unit": "lb"}
